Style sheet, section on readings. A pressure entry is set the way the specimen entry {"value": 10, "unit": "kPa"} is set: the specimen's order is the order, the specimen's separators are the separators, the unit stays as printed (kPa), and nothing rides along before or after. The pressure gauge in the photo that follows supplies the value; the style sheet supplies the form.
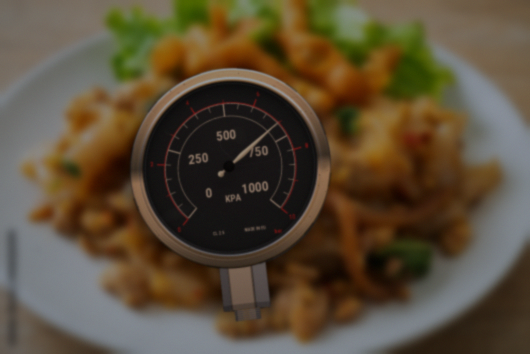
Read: {"value": 700, "unit": "kPa"}
